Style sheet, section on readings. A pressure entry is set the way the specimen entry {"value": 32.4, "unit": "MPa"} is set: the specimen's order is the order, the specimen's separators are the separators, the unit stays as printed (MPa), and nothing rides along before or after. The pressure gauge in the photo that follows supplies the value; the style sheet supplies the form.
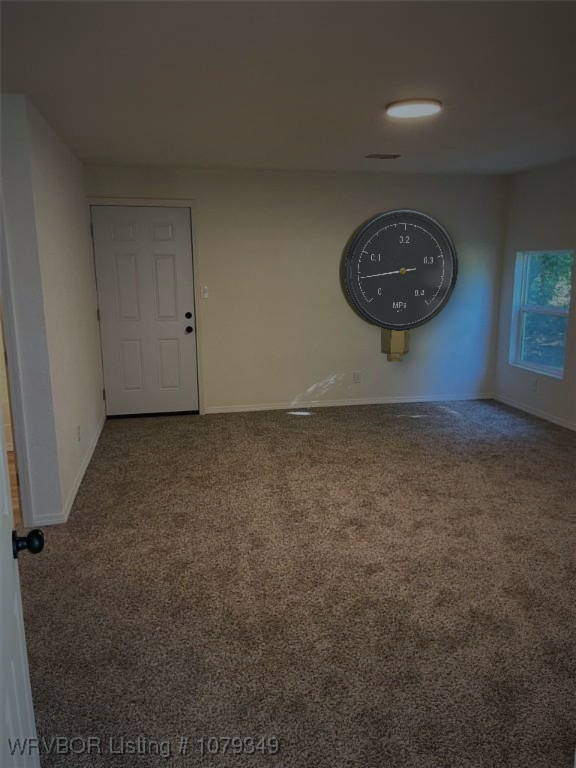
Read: {"value": 0.05, "unit": "MPa"}
